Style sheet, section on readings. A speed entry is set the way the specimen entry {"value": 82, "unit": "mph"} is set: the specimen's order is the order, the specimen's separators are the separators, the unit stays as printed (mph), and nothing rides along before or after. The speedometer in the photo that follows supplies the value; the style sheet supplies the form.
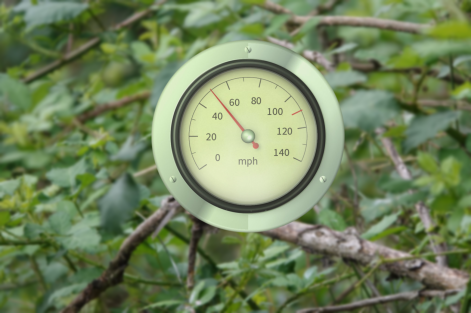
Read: {"value": 50, "unit": "mph"}
